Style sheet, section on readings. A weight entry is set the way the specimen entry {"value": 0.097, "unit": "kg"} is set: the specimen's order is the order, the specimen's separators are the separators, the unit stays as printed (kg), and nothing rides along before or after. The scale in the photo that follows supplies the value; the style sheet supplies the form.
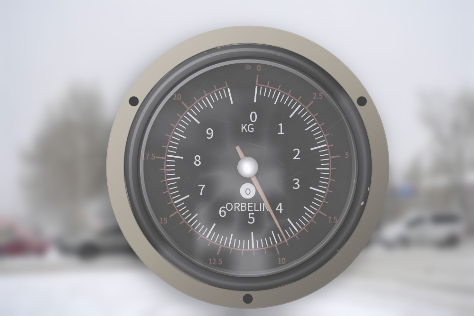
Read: {"value": 4.3, "unit": "kg"}
